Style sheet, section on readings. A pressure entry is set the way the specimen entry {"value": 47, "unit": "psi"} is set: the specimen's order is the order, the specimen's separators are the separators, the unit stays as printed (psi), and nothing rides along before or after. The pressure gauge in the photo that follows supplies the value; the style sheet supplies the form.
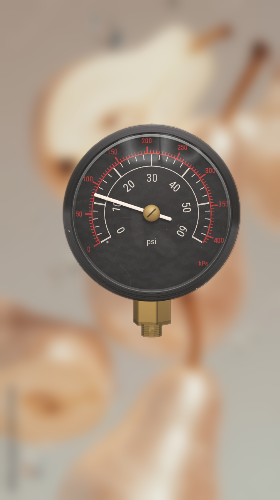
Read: {"value": 12, "unit": "psi"}
